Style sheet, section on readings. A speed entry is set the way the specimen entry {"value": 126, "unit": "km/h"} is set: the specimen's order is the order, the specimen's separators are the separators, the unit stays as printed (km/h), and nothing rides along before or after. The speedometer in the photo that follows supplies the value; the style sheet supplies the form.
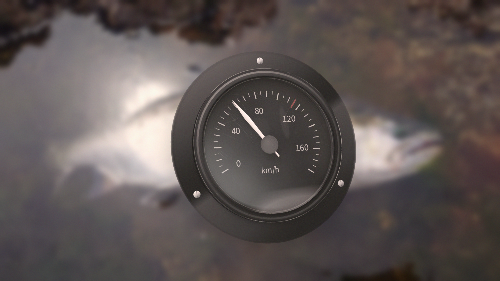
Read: {"value": 60, "unit": "km/h"}
